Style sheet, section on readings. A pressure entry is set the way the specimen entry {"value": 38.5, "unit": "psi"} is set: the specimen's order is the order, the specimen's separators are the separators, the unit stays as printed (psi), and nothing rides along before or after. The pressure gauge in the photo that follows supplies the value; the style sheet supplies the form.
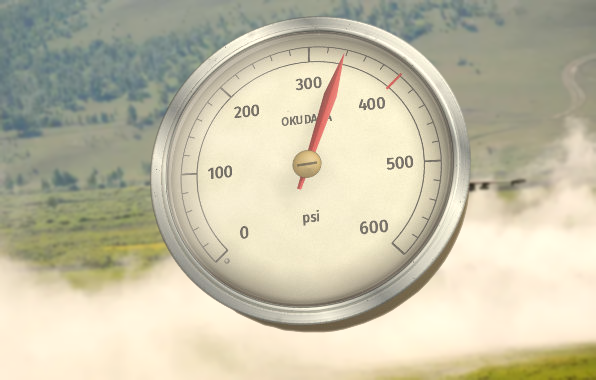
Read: {"value": 340, "unit": "psi"}
